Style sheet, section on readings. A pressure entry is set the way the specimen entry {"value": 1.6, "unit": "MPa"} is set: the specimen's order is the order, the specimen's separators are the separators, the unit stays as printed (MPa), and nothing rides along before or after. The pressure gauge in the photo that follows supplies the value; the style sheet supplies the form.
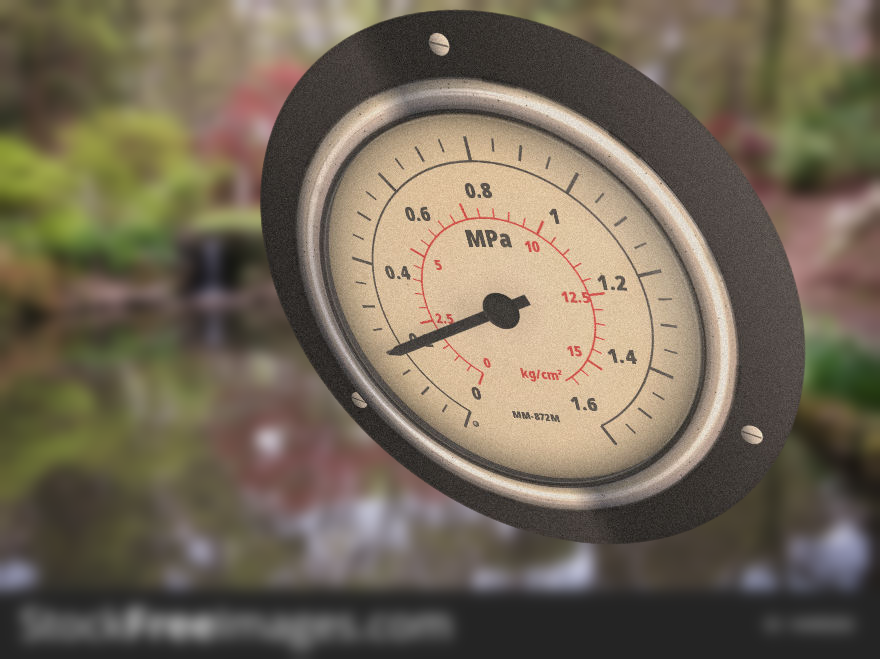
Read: {"value": 0.2, "unit": "MPa"}
